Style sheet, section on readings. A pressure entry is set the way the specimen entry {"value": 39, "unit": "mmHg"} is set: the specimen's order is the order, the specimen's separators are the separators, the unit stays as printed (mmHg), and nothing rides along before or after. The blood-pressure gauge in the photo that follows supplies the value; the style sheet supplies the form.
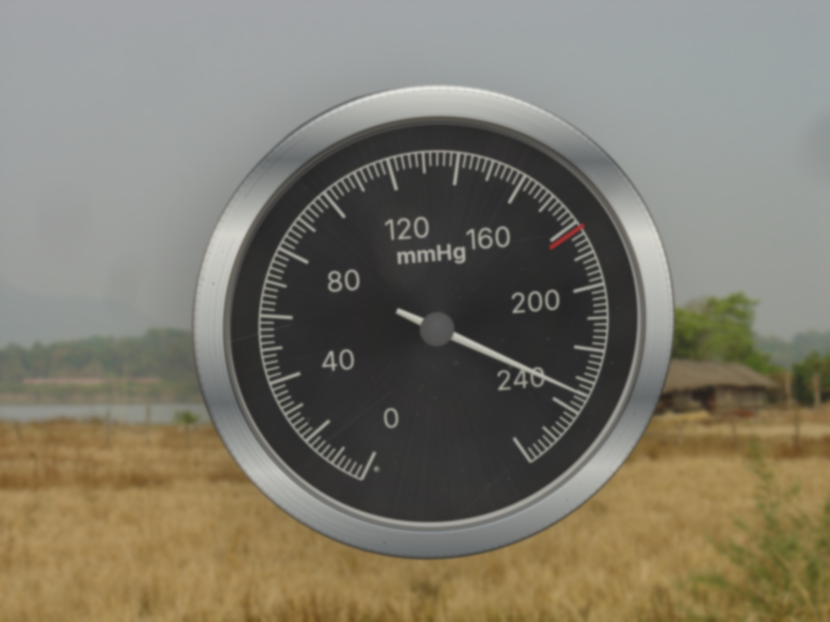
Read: {"value": 234, "unit": "mmHg"}
